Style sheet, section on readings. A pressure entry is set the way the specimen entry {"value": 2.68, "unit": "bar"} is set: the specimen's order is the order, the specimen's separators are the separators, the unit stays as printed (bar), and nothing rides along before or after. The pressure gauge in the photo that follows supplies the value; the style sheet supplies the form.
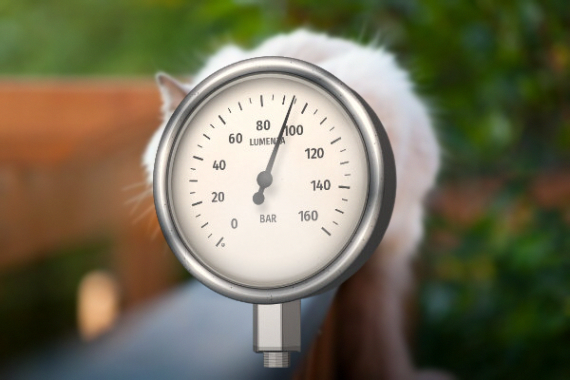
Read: {"value": 95, "unit": "bar"}
